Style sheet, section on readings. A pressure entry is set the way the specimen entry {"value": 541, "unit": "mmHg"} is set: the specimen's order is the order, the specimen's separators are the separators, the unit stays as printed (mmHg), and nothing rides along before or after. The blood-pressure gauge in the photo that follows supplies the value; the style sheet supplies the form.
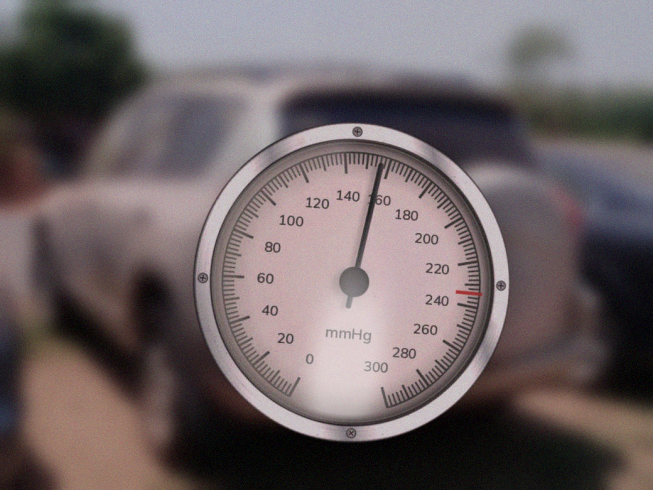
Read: {"value": 156, "unit": "mmHg"}
